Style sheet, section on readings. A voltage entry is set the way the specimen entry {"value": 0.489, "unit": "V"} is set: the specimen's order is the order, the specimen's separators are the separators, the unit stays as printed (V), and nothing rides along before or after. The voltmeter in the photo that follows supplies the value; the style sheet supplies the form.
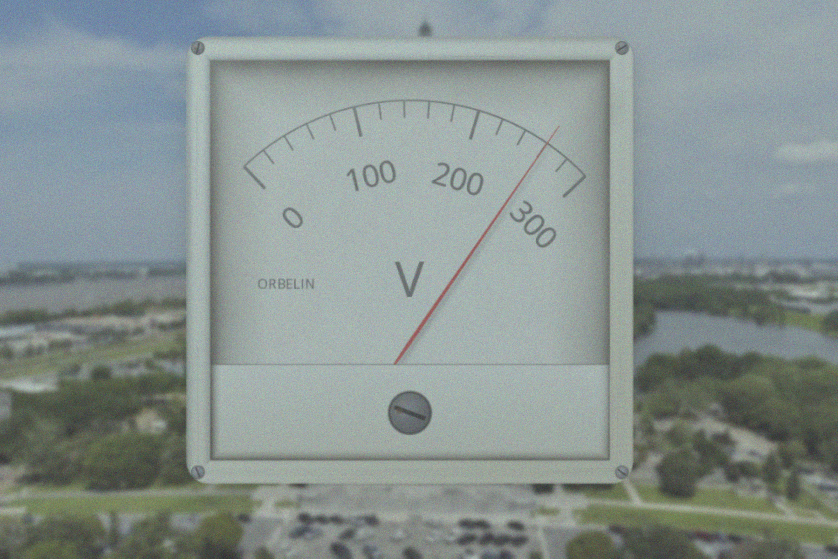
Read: {"value": 260, "unit": "V"}
